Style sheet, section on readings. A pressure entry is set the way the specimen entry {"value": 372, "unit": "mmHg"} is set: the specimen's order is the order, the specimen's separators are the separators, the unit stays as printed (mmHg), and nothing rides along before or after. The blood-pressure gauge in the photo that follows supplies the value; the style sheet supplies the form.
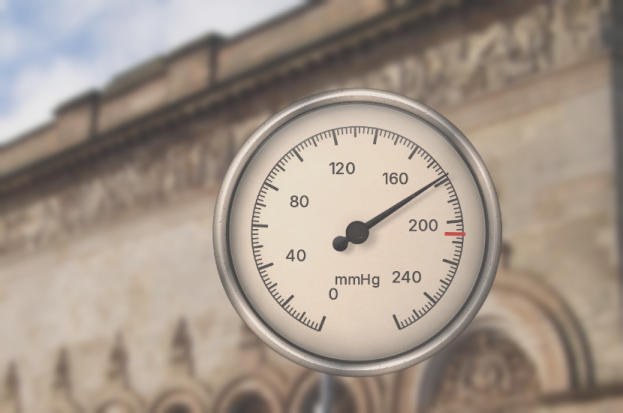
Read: {"value": 178, "unit": "mmHg"}
